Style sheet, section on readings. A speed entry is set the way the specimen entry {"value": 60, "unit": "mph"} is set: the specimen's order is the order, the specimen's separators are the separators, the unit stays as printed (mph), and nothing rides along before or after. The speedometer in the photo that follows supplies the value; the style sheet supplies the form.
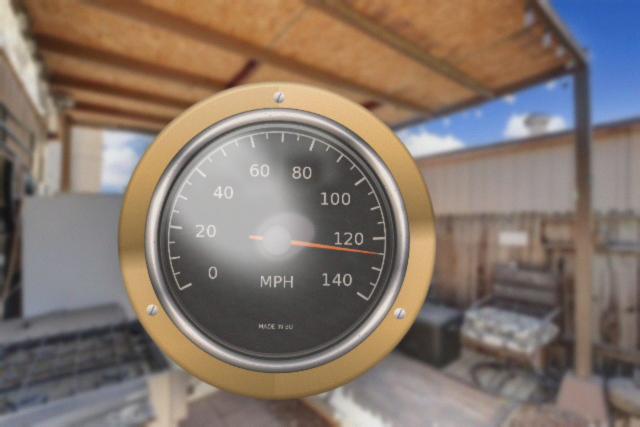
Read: {"value": 125, "unit": "mph"}
